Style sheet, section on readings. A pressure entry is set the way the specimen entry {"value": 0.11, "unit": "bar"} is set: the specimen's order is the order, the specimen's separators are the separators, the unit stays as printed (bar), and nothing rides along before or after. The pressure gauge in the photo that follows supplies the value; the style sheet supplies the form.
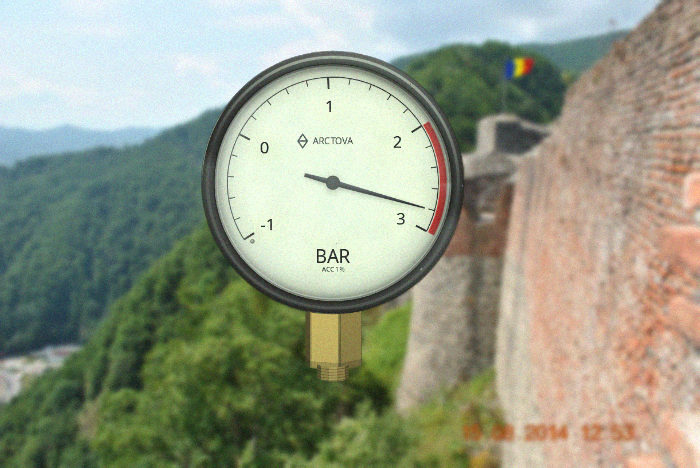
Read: {"value": 2.8, "unit": "bar"}
